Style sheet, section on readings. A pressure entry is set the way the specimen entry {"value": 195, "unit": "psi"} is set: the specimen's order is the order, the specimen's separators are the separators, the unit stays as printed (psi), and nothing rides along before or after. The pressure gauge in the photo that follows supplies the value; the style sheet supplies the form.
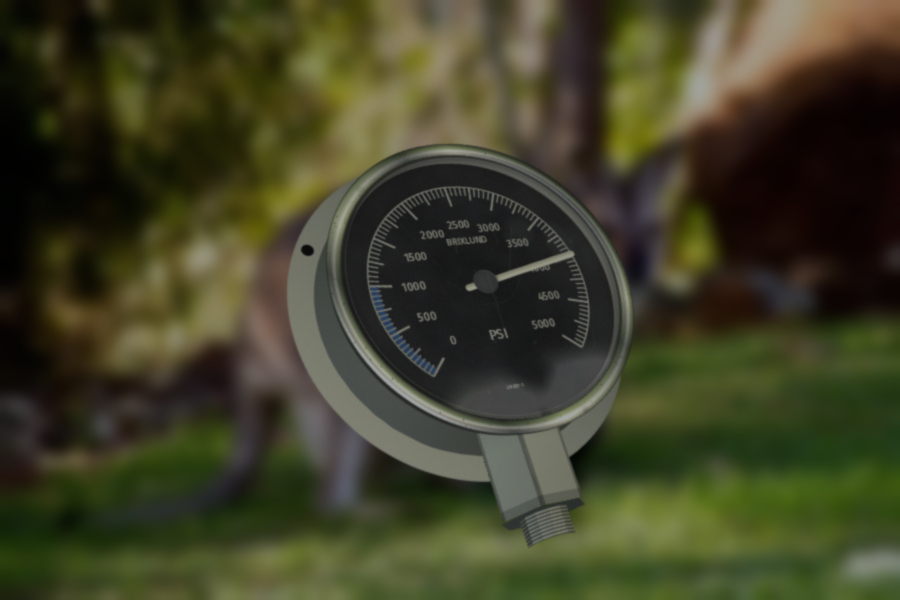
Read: {"value": 4000, "unit": "psi"}
